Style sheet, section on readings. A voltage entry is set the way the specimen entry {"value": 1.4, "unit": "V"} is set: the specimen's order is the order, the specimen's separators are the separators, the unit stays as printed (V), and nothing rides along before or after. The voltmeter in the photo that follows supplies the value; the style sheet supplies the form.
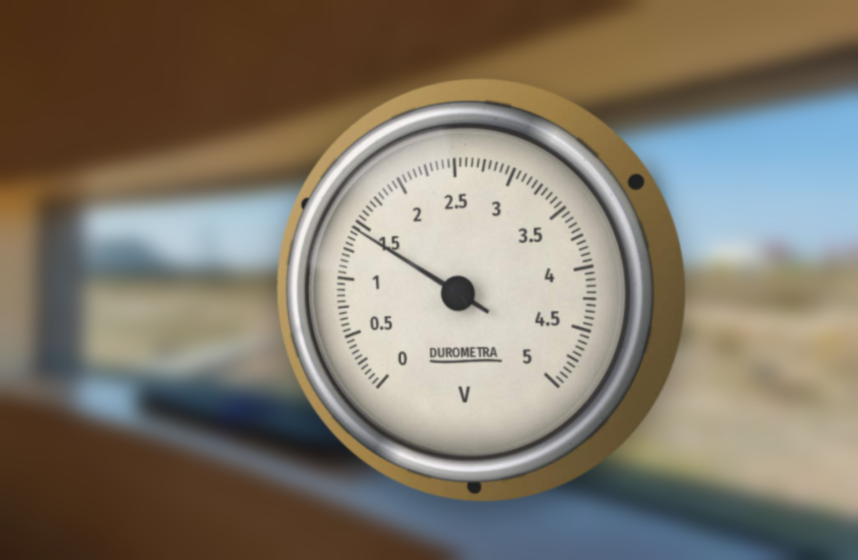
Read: {"value": 1.45, "unit": "V"}
